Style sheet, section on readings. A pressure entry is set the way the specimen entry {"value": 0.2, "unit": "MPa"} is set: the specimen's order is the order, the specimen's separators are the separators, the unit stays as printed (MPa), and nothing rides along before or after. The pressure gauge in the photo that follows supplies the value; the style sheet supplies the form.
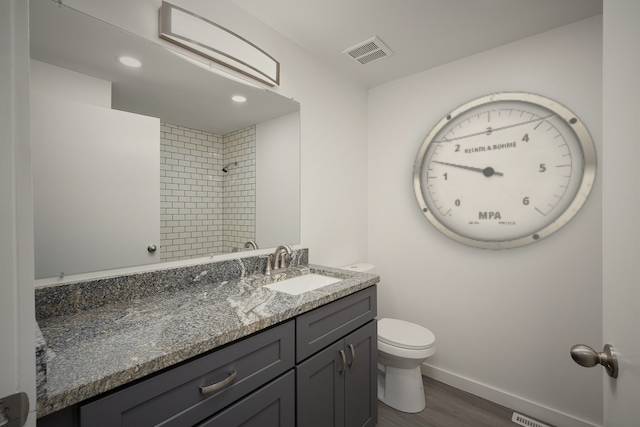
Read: {"value": 1.4, "unit": "MPa"}
